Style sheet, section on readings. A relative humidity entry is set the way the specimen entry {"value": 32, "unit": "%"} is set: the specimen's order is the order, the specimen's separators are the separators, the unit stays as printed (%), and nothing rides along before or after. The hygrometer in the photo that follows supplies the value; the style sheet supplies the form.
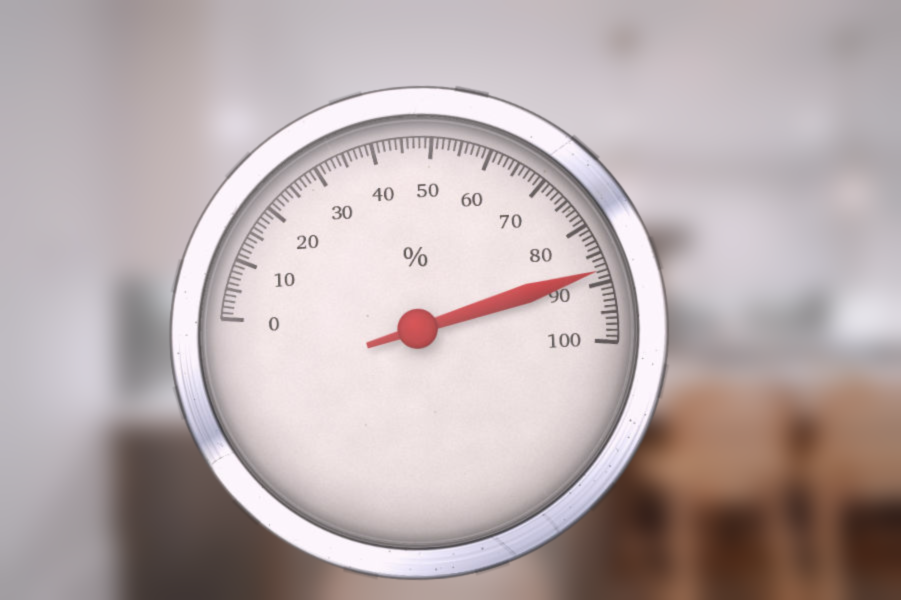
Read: {"value": 88, "unit": "%"}
